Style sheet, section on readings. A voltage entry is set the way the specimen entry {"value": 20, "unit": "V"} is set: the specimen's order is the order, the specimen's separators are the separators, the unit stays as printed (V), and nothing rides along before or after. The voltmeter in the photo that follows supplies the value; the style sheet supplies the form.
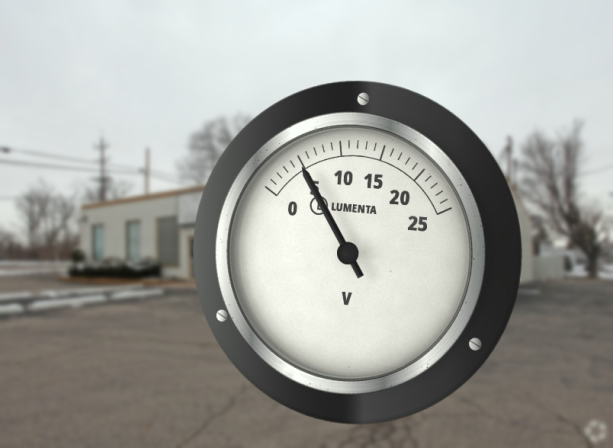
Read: {"value": 5, "unit": "V"}
